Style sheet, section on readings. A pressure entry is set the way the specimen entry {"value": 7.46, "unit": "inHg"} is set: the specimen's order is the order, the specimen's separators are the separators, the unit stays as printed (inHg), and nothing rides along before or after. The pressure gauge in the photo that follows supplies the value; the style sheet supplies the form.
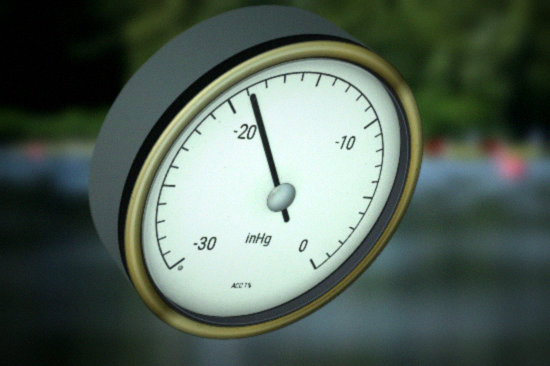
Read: {"value": -19, "unit": "inHg"}
